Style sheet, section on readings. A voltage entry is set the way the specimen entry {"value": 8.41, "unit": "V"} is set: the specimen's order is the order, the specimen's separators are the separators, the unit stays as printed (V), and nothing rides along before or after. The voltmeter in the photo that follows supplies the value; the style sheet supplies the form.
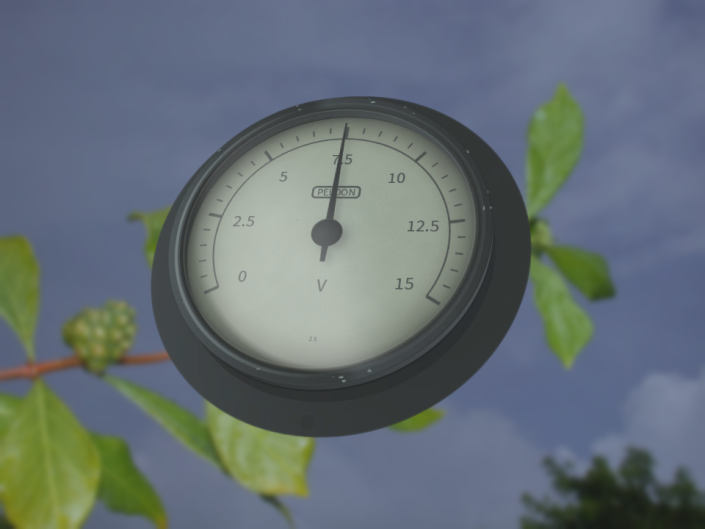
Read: {"value": 7.5, "unit": "V"}
